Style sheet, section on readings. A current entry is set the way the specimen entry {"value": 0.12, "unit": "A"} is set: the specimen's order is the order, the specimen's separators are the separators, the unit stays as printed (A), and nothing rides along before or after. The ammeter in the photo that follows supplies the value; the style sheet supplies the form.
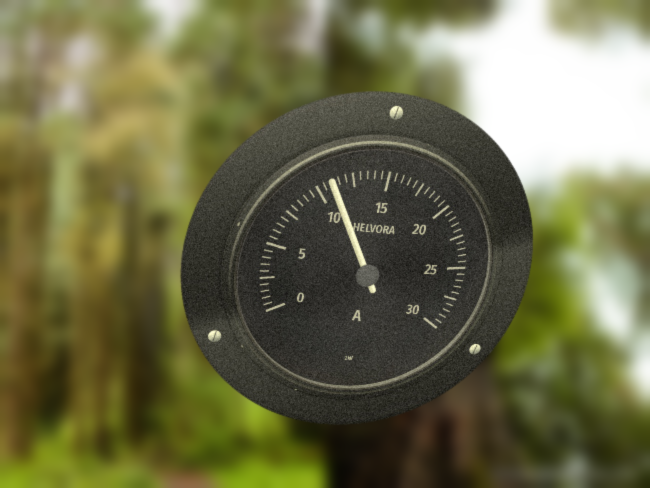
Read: {"value": 11, "unit": "A"}
